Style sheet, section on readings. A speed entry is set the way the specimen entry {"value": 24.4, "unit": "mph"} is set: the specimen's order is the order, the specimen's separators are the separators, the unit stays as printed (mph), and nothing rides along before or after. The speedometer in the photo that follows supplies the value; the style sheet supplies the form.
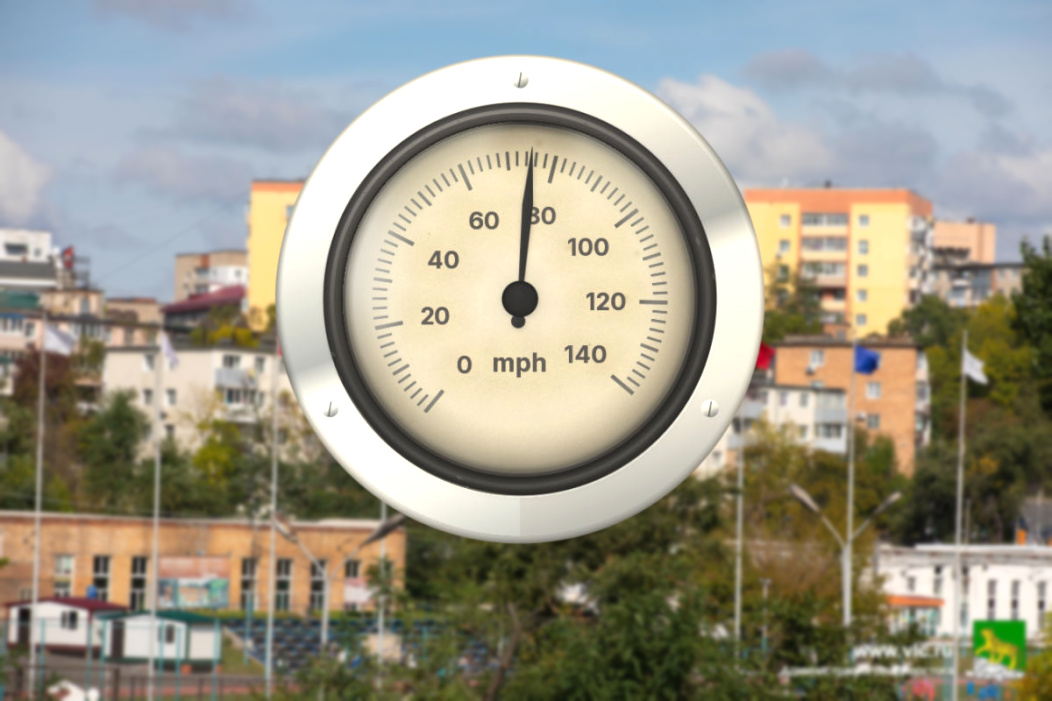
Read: {"value": 75, "unit": "mph"}
